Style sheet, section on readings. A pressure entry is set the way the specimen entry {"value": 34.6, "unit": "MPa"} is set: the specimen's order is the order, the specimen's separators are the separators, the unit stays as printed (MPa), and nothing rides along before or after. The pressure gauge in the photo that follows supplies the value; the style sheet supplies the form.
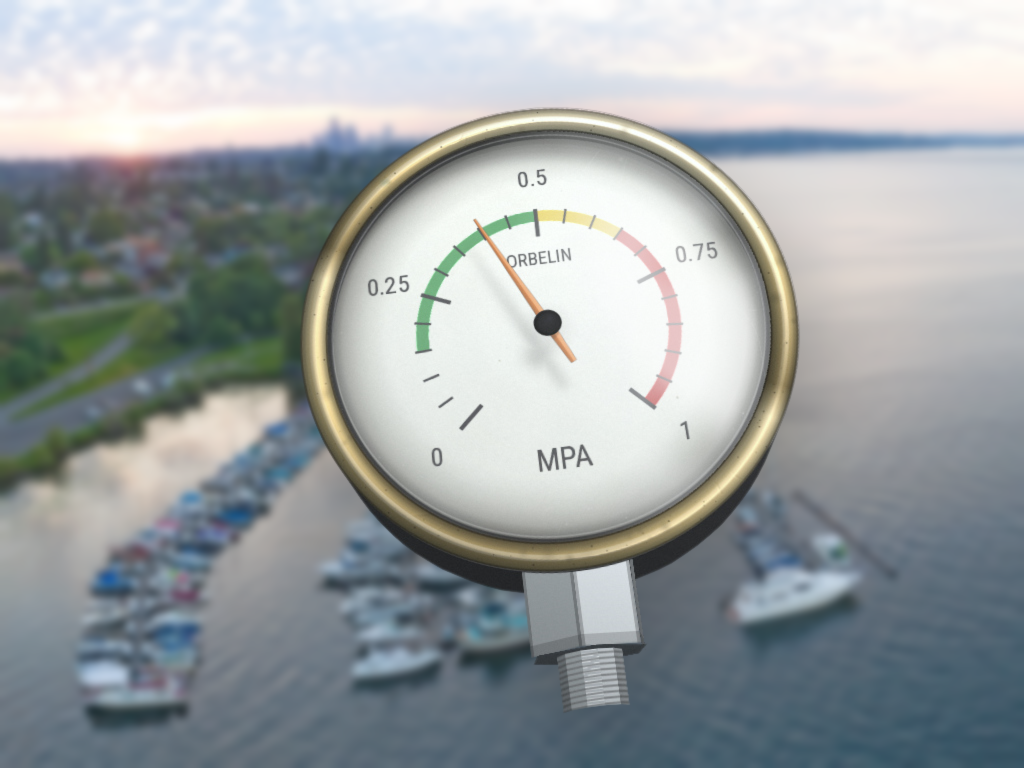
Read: {"value": 0.4, "unit": "MPa"}
